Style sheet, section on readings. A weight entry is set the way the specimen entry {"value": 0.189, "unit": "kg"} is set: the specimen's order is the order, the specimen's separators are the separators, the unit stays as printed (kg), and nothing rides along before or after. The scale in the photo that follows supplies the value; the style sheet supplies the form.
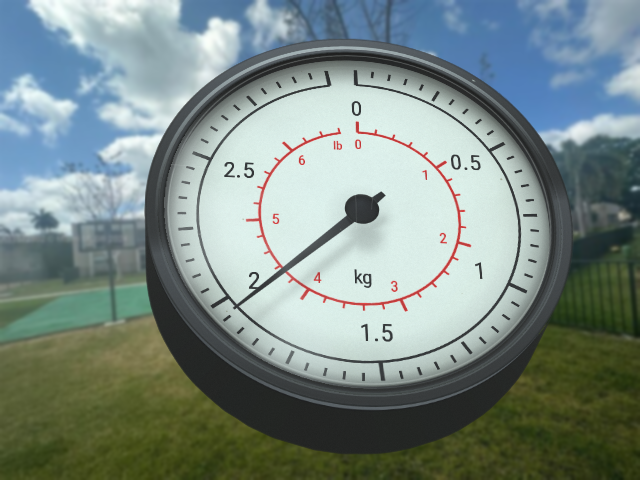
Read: {"value": 1.95, "unit": "kg"}
